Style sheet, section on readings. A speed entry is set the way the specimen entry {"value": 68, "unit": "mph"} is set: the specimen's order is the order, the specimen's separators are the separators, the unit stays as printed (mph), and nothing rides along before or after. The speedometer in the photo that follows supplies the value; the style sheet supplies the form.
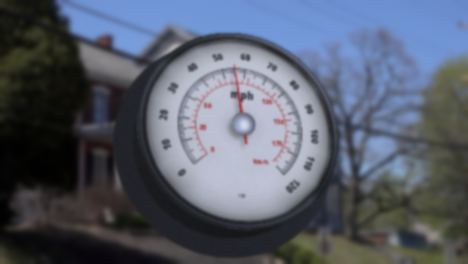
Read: {"value": 55, "unit": "mph"}
